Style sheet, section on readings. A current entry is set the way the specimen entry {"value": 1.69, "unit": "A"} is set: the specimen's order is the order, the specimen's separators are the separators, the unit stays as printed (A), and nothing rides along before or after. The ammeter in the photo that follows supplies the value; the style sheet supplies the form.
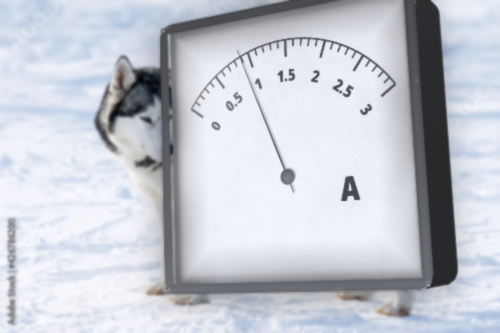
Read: {"value": 0.9, "unit": "A"}
